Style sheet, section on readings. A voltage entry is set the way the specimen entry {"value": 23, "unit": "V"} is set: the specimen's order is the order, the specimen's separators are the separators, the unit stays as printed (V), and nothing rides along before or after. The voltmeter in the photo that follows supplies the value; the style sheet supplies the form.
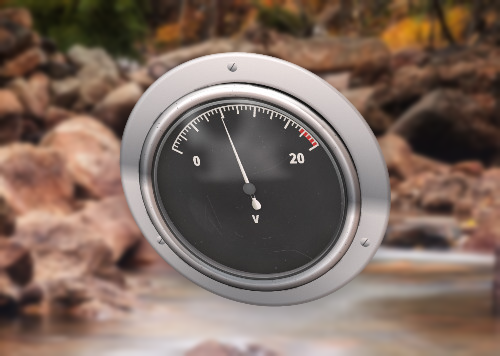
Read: {"value": 8, "unit": "V"}
